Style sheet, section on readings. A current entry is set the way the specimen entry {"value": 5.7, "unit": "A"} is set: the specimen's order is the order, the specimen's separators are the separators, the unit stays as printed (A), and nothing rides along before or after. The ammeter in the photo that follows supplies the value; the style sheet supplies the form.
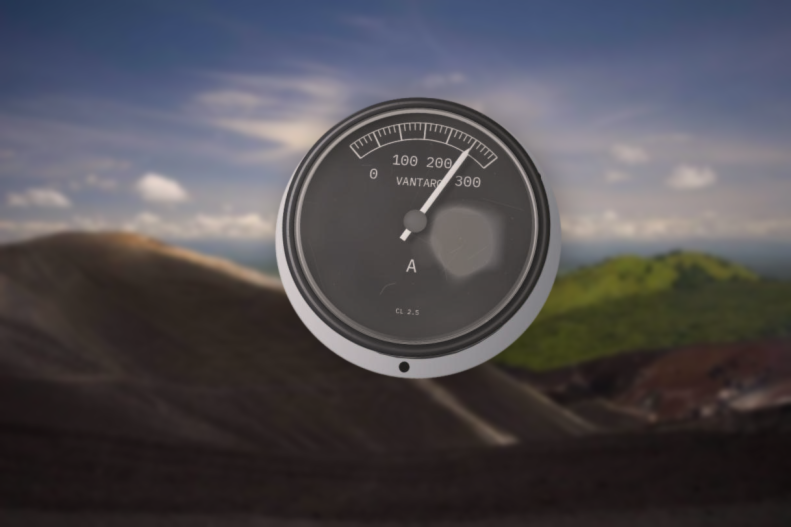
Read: {"value": 250, "unit": "A"}
